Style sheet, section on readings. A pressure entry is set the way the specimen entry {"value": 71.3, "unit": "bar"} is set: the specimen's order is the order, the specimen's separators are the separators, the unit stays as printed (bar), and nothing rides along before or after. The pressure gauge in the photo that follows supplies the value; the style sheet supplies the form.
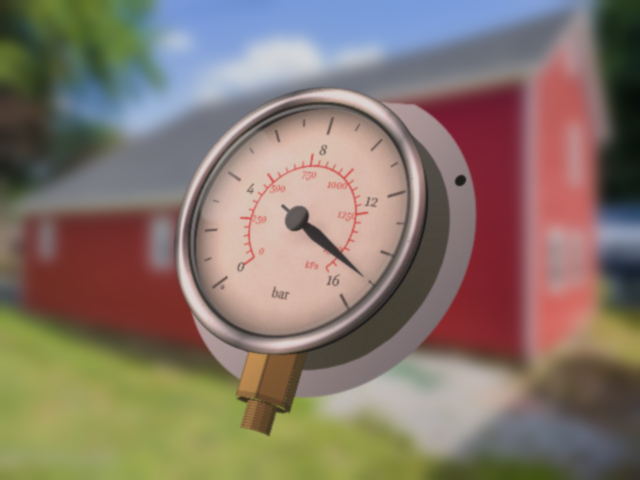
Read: {"value": 15, "unit": "bar"}
